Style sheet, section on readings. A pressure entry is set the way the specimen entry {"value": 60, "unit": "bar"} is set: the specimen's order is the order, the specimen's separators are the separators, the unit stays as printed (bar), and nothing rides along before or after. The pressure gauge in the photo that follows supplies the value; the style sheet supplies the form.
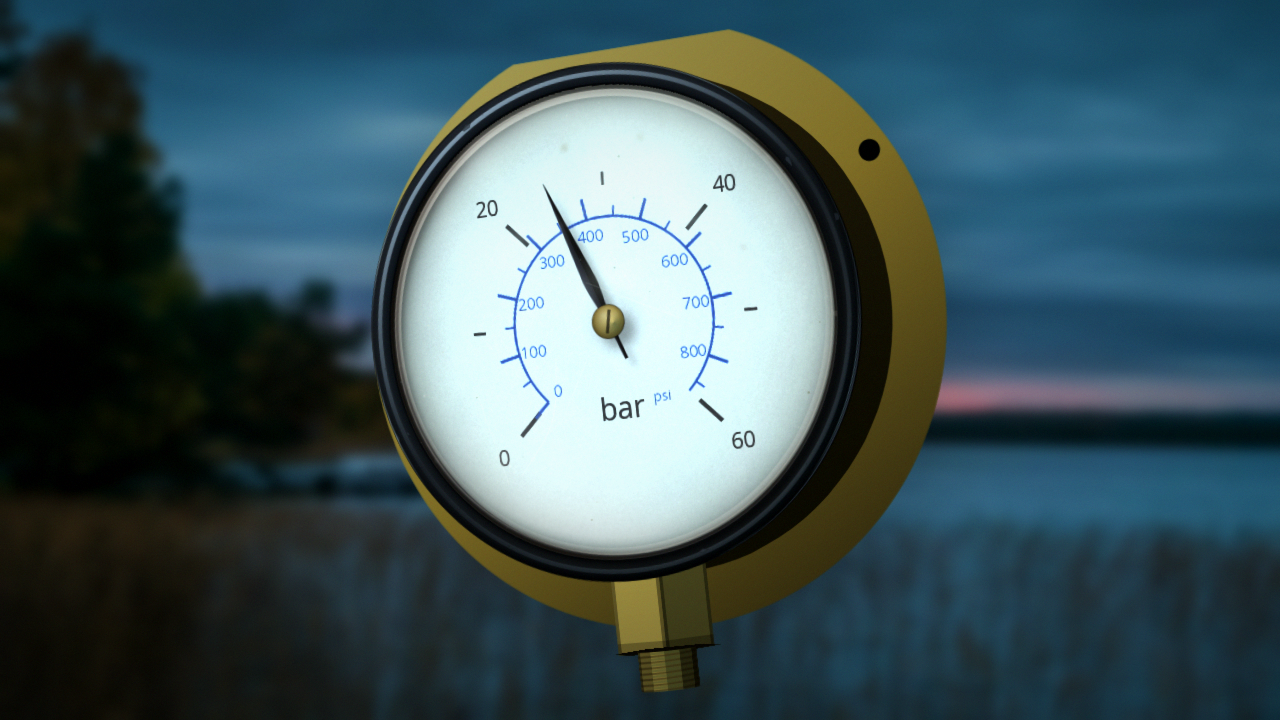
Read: {"value": 25, "unit": "bar"}
